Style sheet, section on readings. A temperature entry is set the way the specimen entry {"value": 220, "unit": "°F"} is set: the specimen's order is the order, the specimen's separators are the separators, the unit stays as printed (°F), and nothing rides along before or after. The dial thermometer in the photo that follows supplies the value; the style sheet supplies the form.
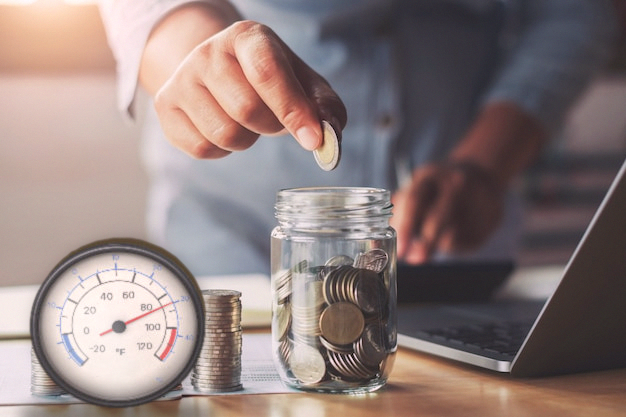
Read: {"value": 85, "unit": "°F"}
